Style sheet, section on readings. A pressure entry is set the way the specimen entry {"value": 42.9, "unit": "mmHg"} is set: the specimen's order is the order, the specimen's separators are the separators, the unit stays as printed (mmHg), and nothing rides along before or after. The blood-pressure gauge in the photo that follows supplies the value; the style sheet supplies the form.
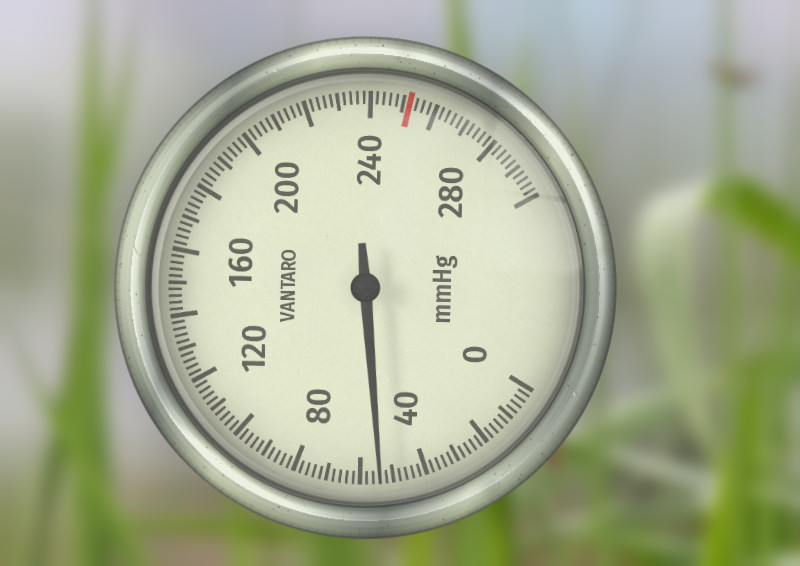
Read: {"value": 54, "unit": "mmHg"}
